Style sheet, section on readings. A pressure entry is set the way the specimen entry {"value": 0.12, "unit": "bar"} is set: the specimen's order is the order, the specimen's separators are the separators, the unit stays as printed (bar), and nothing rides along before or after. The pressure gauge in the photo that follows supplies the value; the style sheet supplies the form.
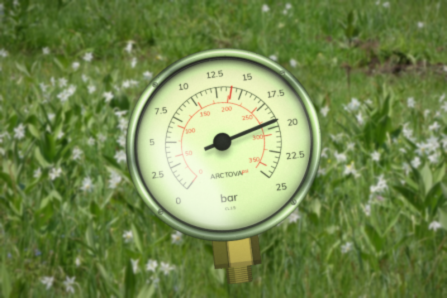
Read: {"value": 19.5, "unit": "bar"}
